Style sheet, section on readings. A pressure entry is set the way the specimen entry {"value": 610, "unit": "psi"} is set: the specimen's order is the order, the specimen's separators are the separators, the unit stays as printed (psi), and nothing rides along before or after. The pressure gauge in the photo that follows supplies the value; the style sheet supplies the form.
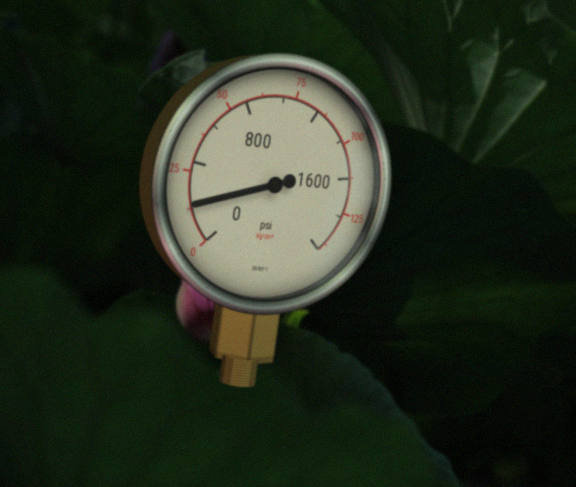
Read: {"value": 200, "unit": "psi"}
